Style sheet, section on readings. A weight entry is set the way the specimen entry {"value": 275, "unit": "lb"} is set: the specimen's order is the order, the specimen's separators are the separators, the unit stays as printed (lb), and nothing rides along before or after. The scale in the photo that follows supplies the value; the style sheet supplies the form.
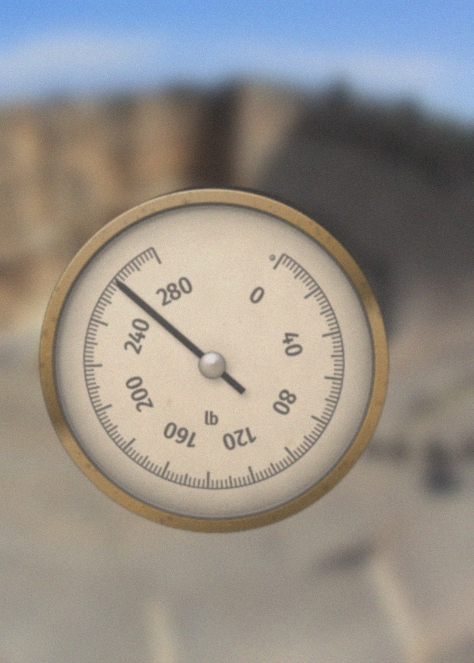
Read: {"value": 260, "unit": "lb"}
